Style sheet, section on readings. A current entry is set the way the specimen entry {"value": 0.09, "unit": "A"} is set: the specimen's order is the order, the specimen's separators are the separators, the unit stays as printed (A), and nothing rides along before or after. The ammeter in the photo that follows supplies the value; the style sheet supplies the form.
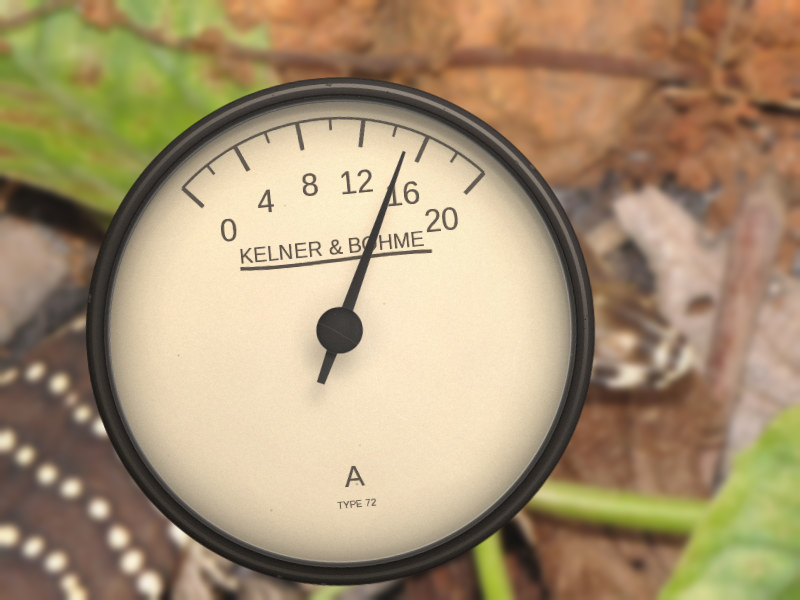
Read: {"value": 15, "unit": "A"}
